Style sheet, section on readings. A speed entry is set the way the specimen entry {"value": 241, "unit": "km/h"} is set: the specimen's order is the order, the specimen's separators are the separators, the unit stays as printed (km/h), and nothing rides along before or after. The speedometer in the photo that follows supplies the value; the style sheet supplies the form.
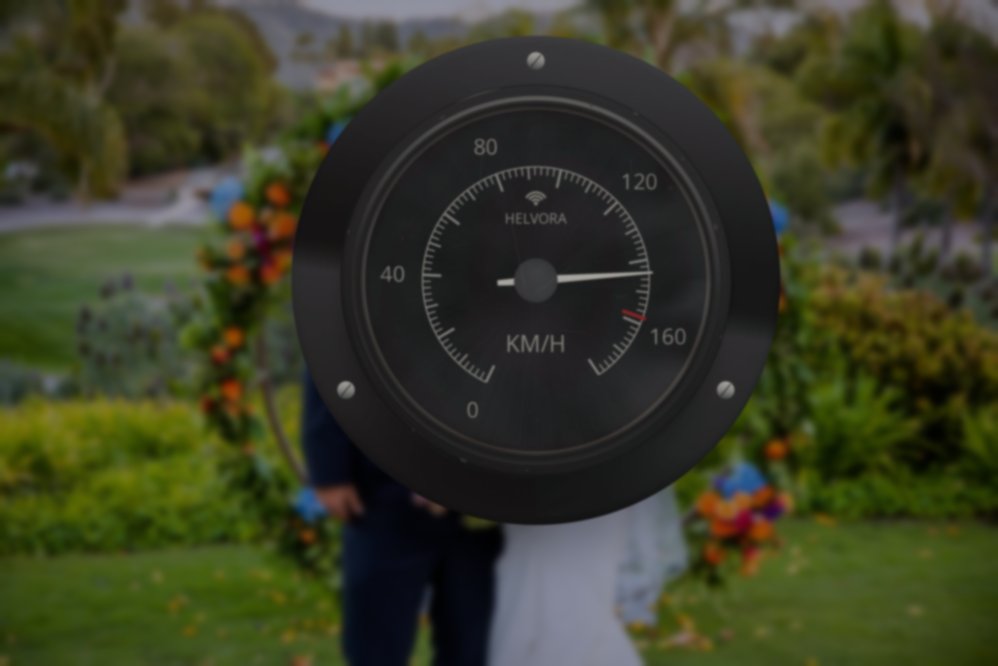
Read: {"value": 144, "unit": "km/h"}
